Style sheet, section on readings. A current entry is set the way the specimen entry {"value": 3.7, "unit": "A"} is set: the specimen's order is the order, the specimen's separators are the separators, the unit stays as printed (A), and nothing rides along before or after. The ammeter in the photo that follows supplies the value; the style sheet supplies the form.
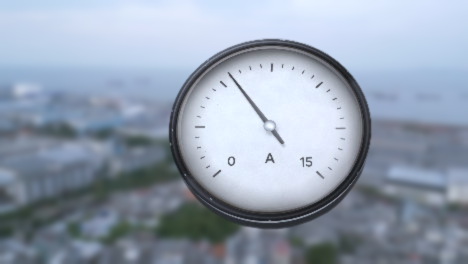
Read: {"value": 5.5, "unit": "A"}
